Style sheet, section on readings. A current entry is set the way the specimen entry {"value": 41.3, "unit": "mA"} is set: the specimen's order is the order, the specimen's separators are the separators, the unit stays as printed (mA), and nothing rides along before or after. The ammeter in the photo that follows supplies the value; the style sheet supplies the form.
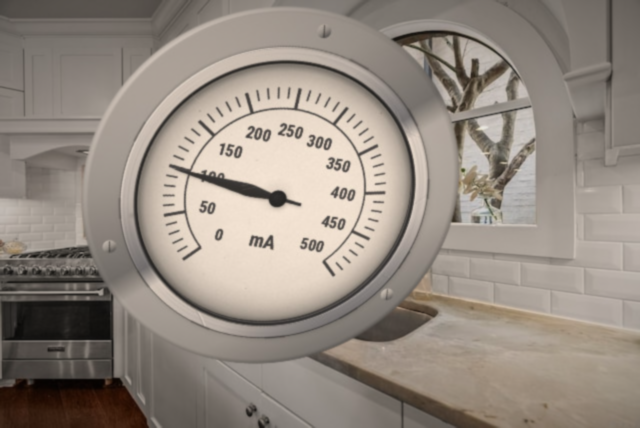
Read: {"value": 100, "unit": "mA"}
